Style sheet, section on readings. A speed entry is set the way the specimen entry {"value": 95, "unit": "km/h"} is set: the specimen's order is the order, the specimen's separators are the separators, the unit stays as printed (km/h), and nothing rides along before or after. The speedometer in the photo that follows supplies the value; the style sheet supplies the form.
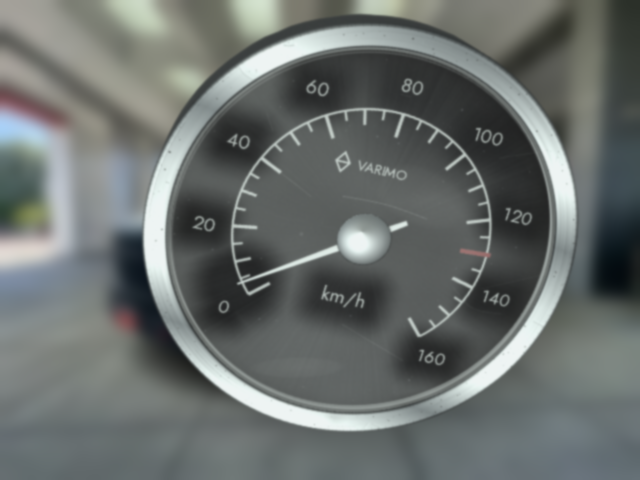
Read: {"value": 5, "unit": "km/h"}
